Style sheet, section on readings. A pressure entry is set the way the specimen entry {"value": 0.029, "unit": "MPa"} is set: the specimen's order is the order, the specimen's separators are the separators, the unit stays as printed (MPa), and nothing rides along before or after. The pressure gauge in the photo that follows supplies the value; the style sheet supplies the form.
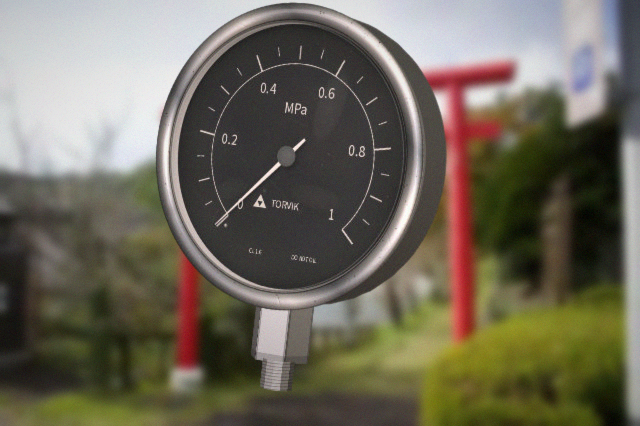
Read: {"value": 0, "unit": "MPa"}
